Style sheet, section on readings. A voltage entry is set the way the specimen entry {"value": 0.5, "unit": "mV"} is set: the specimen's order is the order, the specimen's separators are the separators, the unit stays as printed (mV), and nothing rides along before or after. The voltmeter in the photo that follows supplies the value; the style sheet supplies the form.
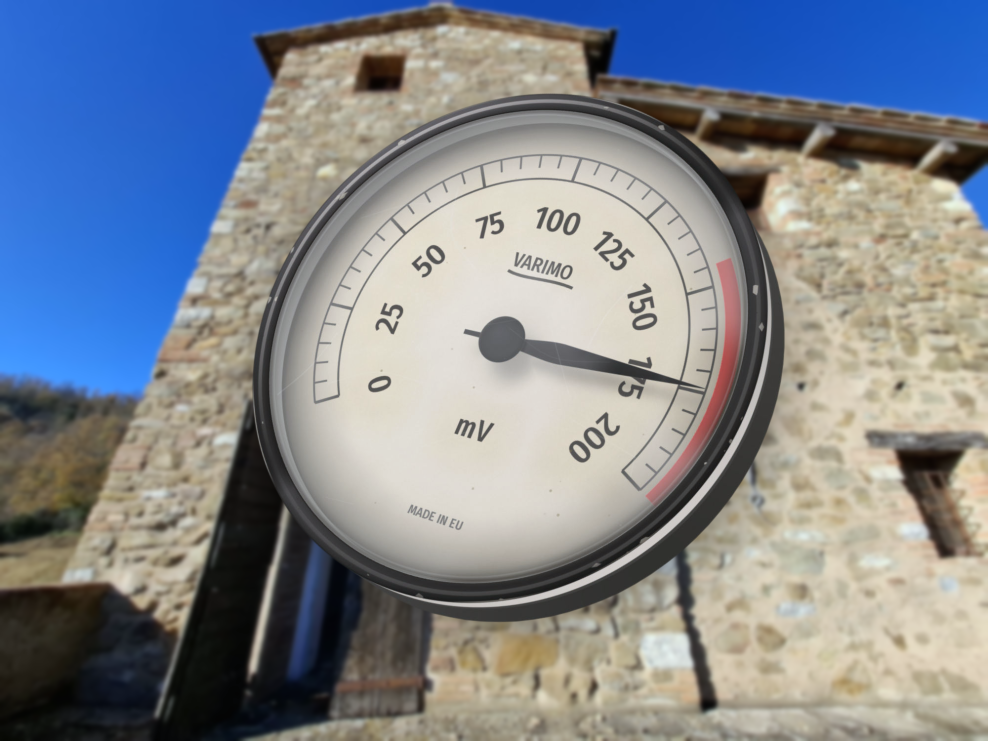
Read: {"value": 175, "unit": "mV"}
